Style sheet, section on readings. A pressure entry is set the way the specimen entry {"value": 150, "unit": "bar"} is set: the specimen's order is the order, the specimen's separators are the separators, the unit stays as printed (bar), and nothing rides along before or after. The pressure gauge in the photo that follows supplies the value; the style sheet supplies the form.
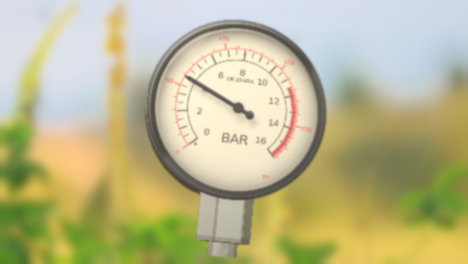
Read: {"value": 4, "unit": "bar"}
